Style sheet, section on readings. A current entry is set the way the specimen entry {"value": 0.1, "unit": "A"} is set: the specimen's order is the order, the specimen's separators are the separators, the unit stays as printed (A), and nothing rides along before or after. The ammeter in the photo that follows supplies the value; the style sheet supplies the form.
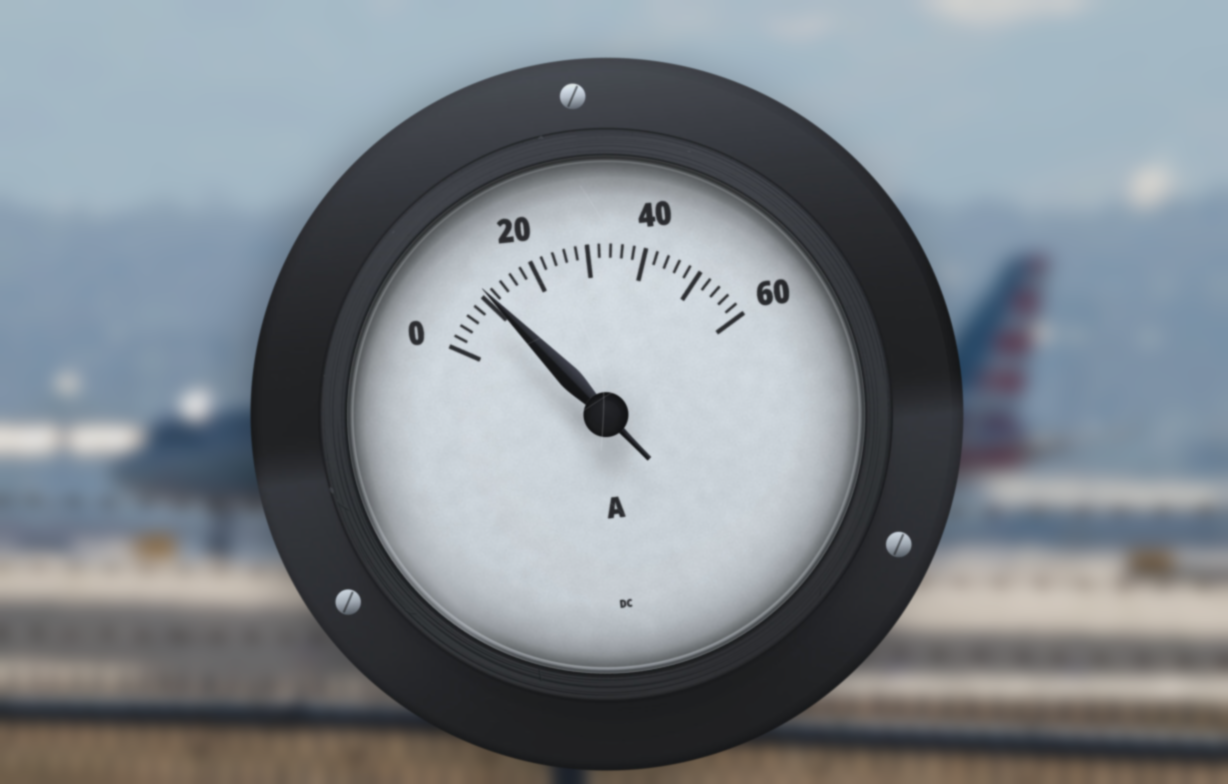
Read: {"value": 11, "unit": "A"}
